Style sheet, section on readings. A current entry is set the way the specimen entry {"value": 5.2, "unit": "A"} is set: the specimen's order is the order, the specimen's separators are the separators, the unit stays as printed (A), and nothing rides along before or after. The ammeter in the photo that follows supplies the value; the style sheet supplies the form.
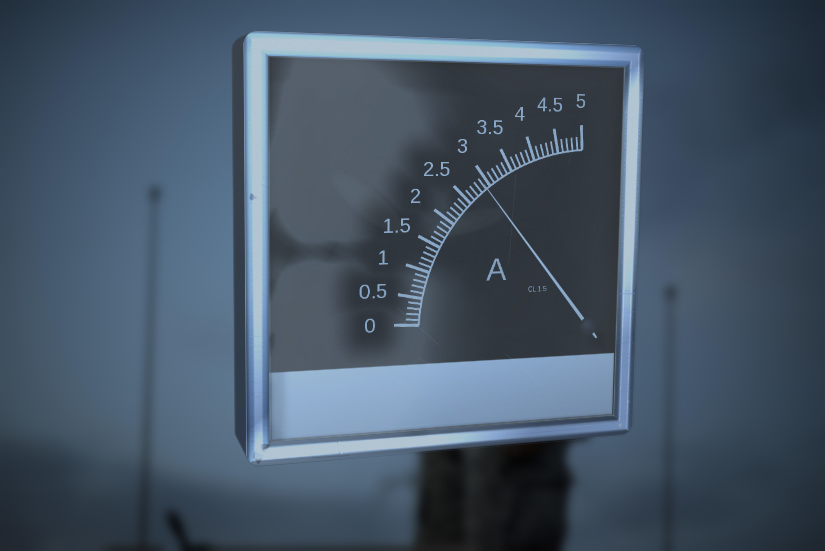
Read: {"value": 2.9, "unit": "A"}
